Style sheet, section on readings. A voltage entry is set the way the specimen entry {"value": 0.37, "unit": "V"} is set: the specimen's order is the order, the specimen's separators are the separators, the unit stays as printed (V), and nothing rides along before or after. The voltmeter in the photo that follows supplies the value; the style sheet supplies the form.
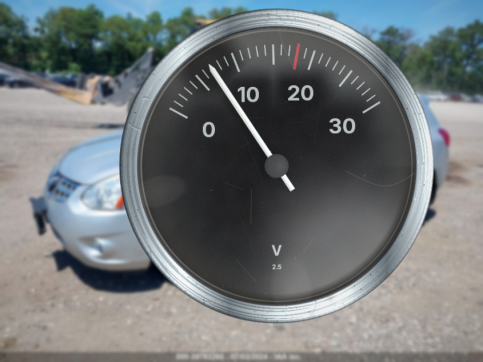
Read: {"value": 7, "unit": "V"}
